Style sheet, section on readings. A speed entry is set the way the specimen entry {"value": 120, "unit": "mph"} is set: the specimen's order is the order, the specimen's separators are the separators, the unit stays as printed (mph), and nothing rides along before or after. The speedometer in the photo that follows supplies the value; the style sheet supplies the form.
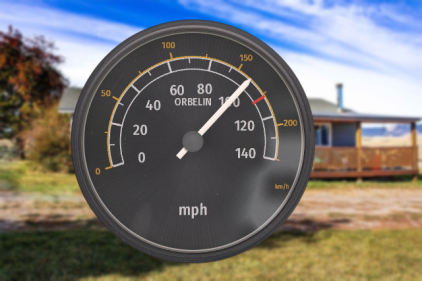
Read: {"value": 100, "unit": "mph"}
